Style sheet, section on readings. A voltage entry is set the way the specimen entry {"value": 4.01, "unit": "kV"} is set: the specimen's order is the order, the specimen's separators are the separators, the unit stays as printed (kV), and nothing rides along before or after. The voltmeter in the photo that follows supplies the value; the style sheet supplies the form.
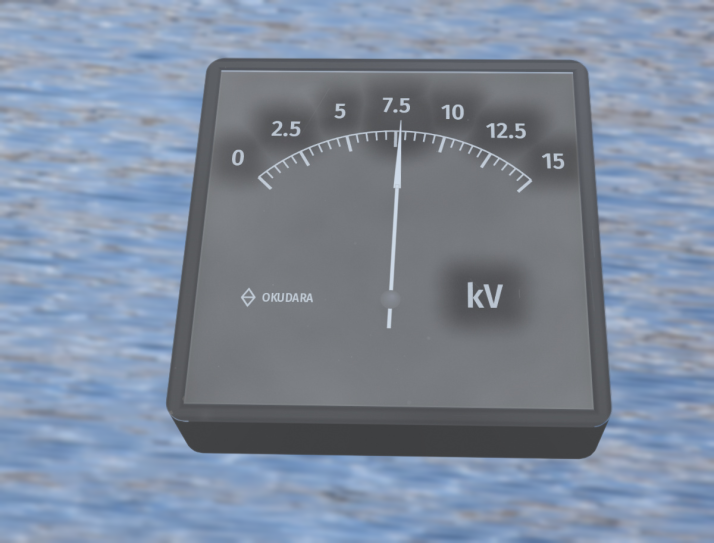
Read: {"value": 7.75, "unit": "kV"}
